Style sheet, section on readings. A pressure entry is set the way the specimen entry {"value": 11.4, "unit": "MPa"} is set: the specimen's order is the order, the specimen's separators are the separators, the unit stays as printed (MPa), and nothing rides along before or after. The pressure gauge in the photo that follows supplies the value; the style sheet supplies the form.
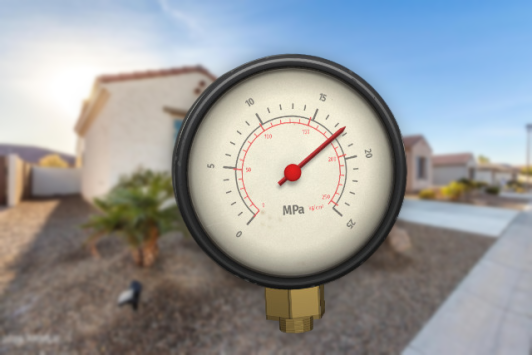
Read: {"value": 17.5, "unit": "MPa"}
